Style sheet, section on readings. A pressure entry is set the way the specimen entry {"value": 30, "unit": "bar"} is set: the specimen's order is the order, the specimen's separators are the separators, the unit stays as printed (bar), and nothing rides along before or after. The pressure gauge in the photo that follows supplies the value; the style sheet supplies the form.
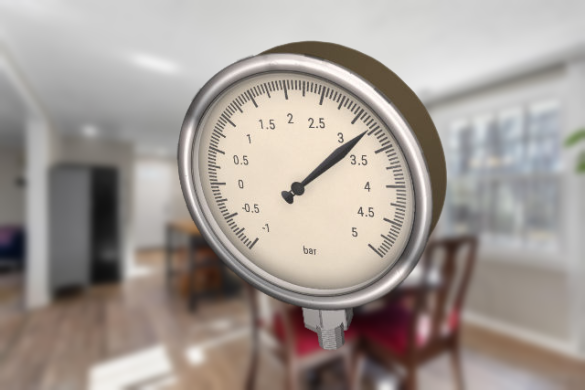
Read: {"value": 3.2, "unit": "bar"}
